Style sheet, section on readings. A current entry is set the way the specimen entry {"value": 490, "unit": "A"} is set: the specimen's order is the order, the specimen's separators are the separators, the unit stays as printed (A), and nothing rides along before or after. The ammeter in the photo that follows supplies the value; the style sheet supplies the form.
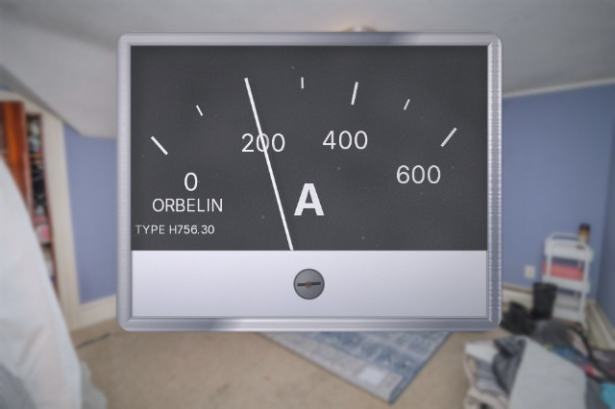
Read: {"value": 200, "unit": "A"}
